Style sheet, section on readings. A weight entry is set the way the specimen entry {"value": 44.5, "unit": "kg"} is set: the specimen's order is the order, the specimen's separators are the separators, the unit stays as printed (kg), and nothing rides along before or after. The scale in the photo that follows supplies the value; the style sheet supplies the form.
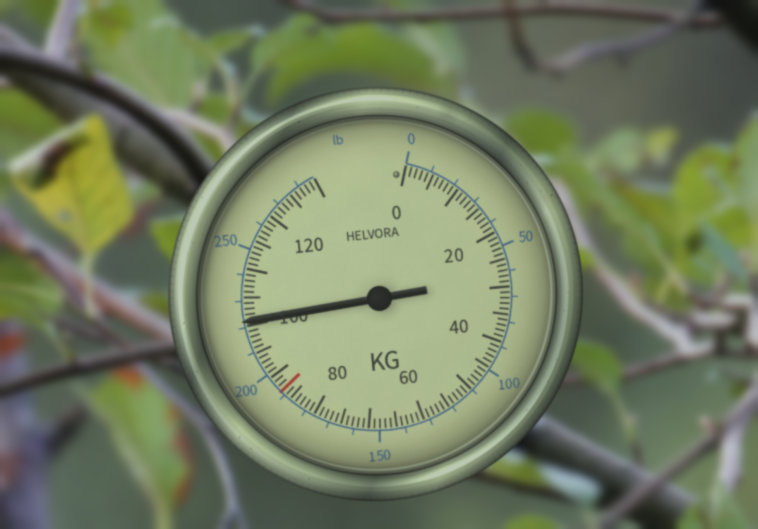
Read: {"value": 101, "unit": "kg"}
